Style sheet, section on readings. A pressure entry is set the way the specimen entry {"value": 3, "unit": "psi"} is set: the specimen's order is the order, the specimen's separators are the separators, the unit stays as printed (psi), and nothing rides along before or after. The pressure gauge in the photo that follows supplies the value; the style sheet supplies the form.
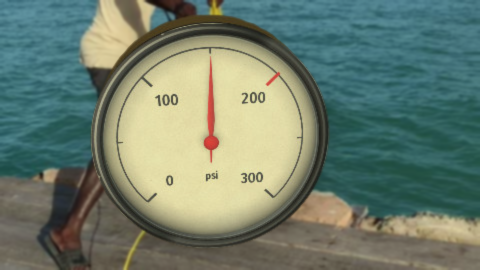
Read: {"value": 150, "unit": "psi"}
